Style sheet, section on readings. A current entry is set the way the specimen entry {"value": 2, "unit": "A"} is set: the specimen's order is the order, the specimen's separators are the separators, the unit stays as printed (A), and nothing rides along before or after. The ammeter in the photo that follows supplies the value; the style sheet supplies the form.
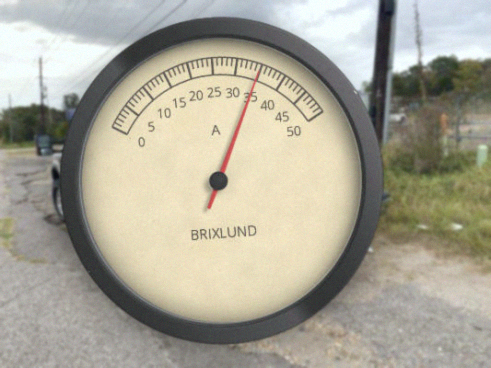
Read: {"value": 35, "unit": "A"}
